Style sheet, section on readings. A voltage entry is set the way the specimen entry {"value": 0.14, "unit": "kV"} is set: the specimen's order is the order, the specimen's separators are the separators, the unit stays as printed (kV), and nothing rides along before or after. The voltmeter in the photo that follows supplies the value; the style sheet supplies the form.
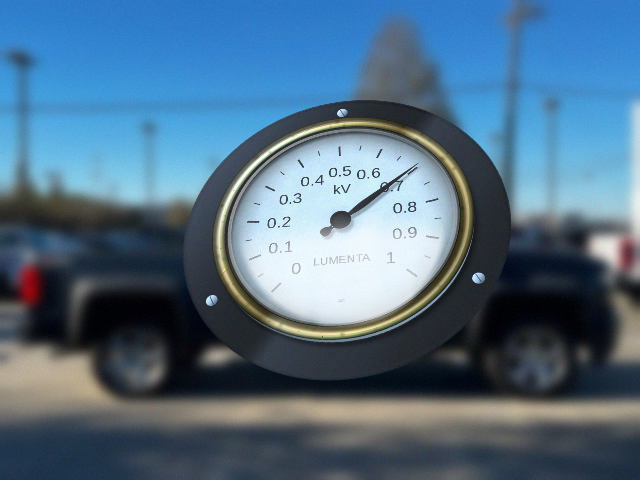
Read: {"value": 0.7, "unit": "kV"}
